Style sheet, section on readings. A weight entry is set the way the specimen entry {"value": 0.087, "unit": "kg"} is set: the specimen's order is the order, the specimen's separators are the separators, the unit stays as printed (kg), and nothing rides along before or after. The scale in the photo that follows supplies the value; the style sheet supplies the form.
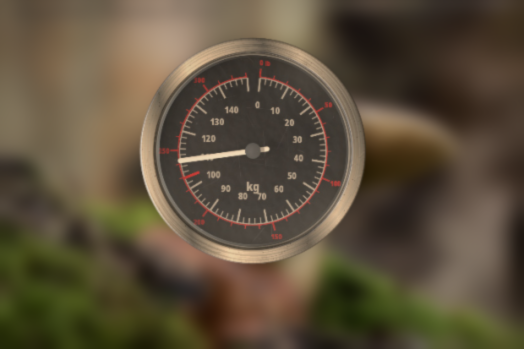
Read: {"value": 110, "unit": "kg"}
